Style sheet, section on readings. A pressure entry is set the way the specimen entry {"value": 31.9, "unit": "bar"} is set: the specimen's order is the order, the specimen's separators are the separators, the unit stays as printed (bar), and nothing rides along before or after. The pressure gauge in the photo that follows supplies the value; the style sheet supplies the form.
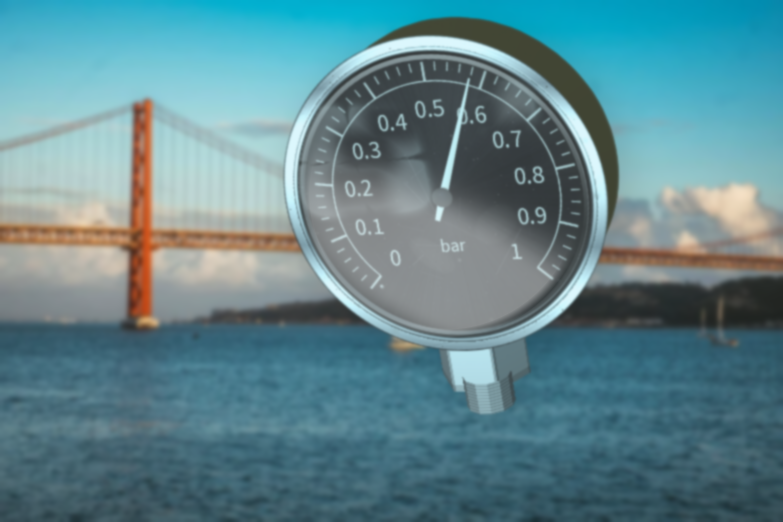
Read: {"value": 0.58, "unit": "bar"}
